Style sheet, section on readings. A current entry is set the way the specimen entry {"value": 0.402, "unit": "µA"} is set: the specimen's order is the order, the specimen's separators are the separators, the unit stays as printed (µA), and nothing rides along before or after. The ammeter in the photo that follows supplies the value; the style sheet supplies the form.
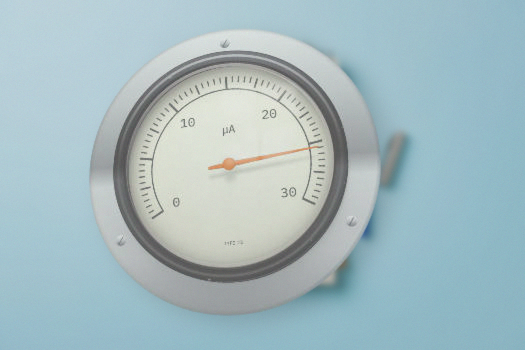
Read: {"value": 25.5, "unit": "µA"}
